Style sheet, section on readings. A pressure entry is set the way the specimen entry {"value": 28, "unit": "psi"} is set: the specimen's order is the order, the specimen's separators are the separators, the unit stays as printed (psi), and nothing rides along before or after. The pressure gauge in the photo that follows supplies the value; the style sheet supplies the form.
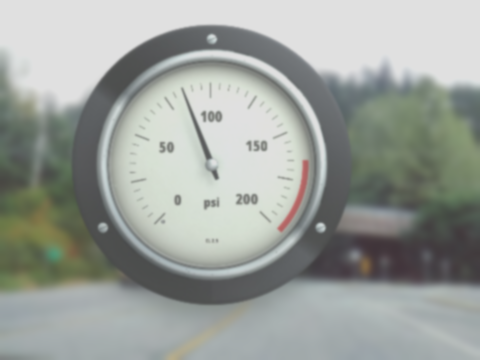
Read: {"value": 85, "unit": "psi"}
